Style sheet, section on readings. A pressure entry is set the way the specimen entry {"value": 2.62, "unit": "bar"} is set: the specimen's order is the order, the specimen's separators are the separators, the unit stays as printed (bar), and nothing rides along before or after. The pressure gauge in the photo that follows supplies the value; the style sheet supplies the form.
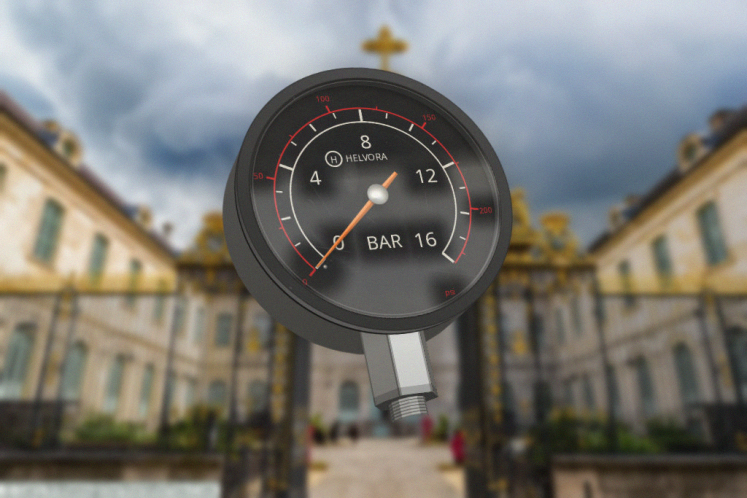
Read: {"value": 0, "unit": "bar"}
